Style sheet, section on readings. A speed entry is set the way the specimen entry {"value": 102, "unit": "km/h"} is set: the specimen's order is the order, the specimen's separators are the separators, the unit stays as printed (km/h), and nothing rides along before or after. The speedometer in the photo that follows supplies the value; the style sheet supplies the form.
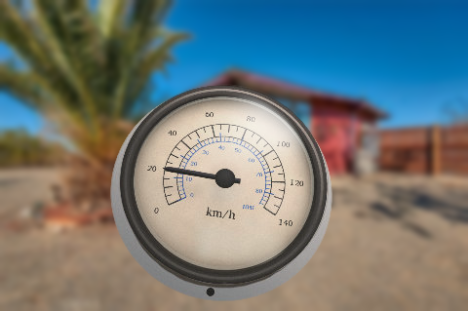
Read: {"value": 20, "unit": "km/h"}
